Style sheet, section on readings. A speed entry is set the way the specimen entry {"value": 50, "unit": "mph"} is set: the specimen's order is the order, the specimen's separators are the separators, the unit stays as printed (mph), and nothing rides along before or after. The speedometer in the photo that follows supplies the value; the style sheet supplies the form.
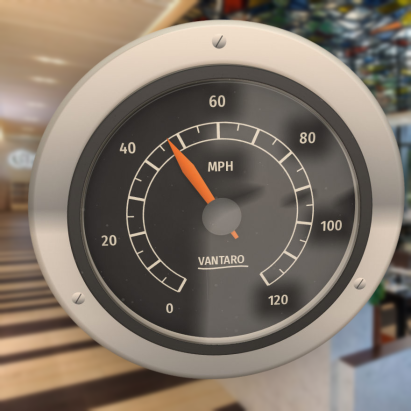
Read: {"value": 47.5, "unit": "mph"}
